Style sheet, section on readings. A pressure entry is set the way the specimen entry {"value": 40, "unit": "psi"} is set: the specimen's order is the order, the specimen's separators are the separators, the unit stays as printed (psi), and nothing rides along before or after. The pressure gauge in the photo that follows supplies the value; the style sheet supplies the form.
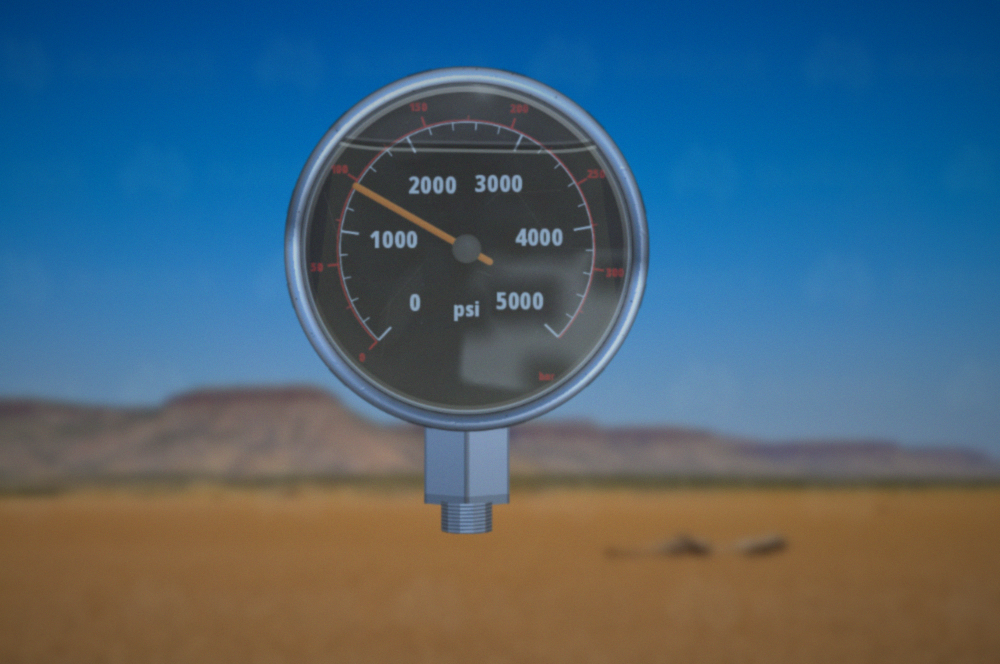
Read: {"value": 1400, "unit": "psi"}
